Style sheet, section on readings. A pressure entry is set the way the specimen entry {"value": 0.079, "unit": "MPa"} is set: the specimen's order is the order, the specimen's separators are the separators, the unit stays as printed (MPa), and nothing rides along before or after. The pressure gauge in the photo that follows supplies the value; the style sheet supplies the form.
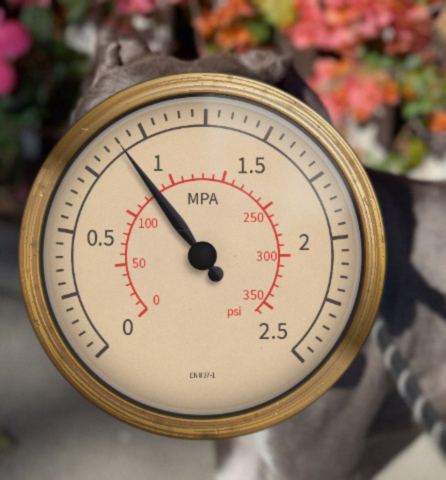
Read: {"value": 0.9, "unit": "MPa"}
